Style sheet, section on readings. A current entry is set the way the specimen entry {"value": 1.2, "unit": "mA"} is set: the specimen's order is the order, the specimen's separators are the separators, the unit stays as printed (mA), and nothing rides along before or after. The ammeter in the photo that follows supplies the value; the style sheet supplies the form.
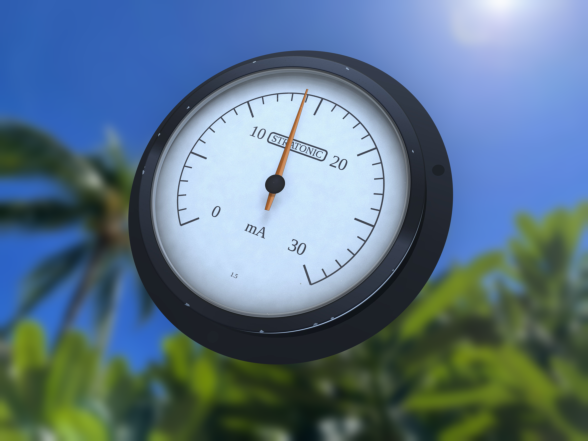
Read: {"value": 14, "unit": "mA"}
